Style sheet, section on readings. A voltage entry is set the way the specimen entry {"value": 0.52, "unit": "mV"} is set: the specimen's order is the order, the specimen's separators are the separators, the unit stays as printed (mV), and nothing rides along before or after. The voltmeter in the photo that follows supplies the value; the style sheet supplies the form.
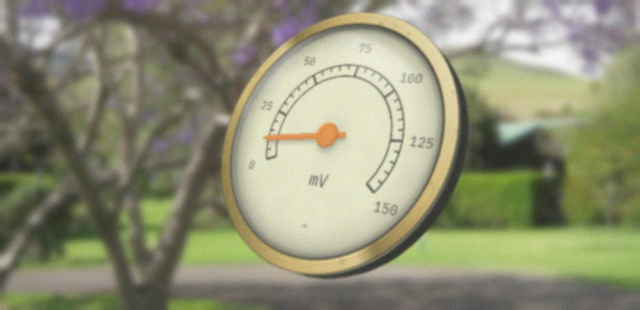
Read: {"value": 10, "unit": "mV"}
